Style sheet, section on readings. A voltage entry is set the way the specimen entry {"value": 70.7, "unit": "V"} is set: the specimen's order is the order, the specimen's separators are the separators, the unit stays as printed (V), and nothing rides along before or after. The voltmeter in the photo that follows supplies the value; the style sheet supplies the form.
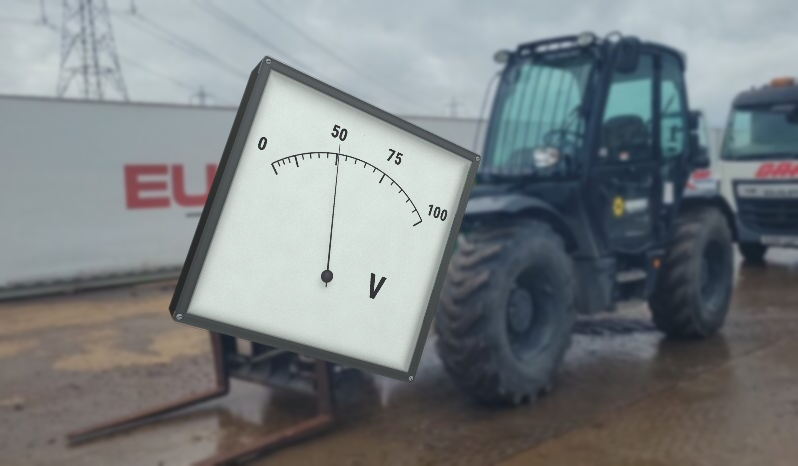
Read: {"value": 50, "unit": "V"}
